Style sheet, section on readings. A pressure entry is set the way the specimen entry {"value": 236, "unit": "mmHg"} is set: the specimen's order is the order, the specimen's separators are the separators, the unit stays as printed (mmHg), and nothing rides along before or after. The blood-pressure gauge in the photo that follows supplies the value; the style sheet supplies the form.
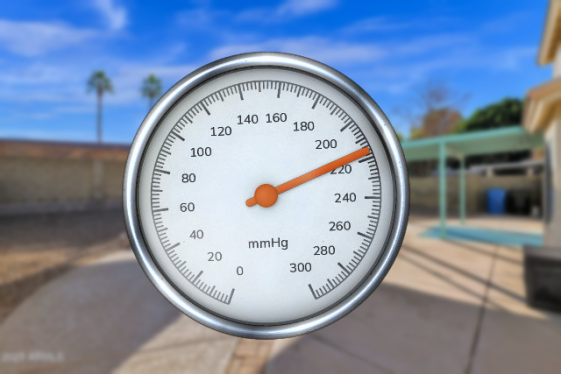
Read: {"value": 216, "unit": "mmHg"}
